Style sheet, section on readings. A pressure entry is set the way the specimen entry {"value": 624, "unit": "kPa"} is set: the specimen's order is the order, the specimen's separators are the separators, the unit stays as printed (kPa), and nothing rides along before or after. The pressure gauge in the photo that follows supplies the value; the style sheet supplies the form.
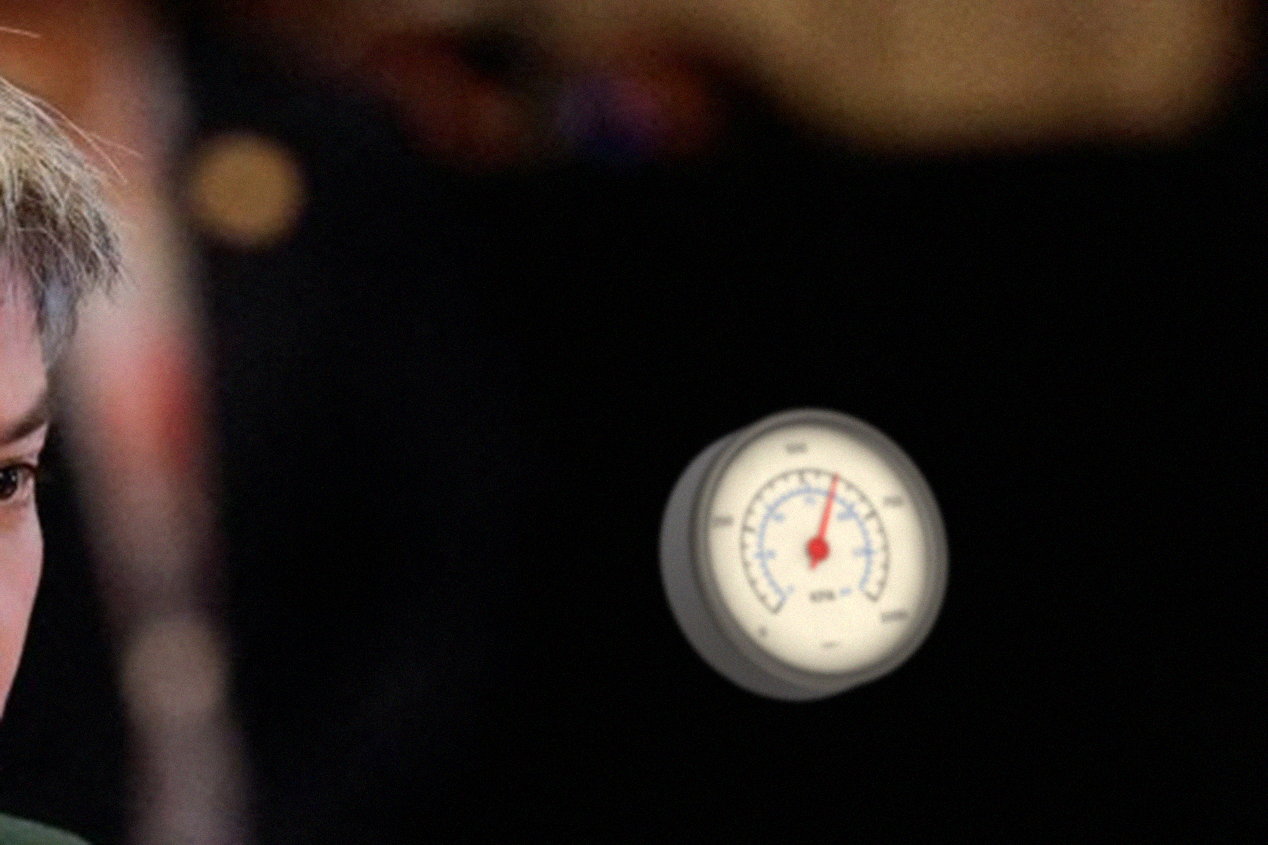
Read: {"value": 600, "unit": "kPa"}
